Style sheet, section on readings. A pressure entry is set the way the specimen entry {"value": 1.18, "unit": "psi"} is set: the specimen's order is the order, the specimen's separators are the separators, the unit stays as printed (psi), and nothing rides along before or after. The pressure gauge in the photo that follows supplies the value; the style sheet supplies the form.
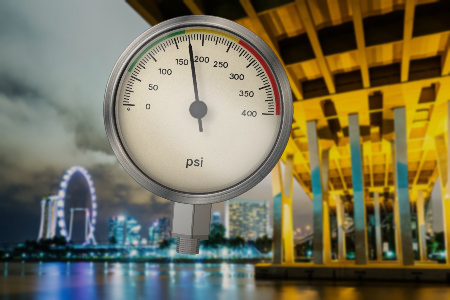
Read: {"value": 175, "unit": "psi"}
